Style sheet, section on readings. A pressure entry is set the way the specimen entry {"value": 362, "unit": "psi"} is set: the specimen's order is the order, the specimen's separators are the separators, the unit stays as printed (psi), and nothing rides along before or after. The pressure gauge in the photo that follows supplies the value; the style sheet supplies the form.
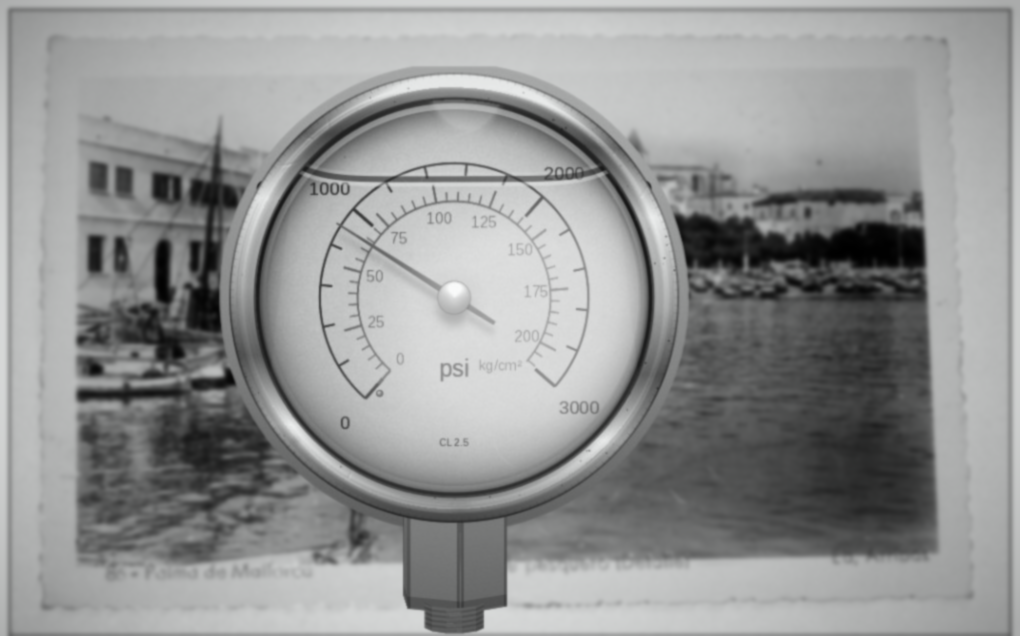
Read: {"value": 900, "unit": "psi"}
